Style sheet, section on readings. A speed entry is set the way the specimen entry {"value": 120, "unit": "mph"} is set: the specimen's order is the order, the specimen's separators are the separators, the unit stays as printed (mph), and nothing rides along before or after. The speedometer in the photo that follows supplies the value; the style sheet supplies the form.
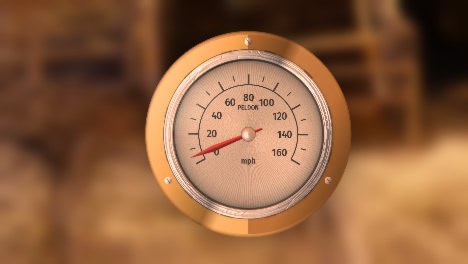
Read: {"value": 5, "unit": "mph"}
